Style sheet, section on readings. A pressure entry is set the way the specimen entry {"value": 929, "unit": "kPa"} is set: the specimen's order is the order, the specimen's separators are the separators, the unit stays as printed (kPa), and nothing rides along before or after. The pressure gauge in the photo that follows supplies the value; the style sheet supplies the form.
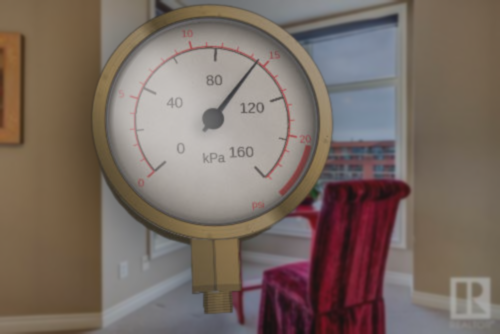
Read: {"value": 100, "unit": "kPa"}
